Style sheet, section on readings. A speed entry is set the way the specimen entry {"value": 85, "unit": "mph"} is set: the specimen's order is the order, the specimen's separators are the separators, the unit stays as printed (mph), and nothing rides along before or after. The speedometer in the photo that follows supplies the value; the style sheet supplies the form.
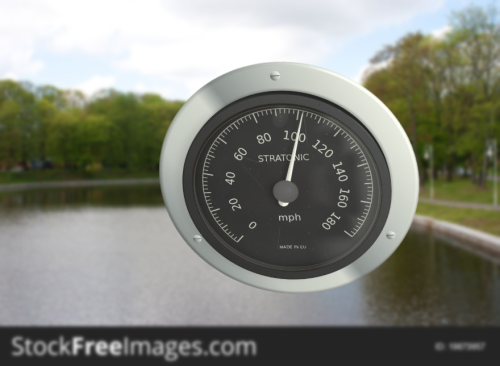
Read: {"value": 102, "unit": "mph"}
